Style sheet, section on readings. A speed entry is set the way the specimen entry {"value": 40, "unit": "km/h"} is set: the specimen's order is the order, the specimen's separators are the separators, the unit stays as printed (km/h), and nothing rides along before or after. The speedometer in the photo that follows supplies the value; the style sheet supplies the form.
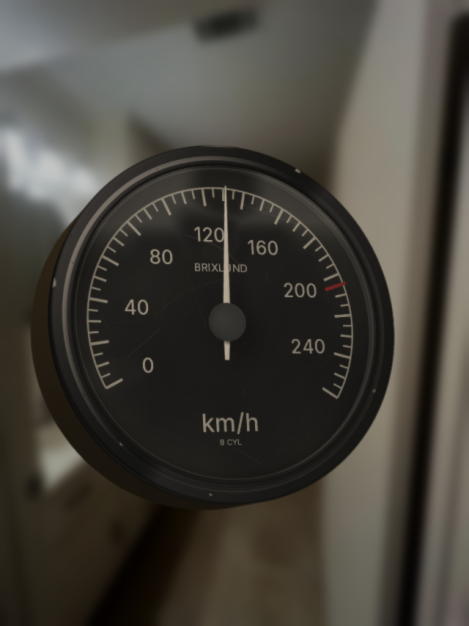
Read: {"value": 130, "unit": "km/h"}
